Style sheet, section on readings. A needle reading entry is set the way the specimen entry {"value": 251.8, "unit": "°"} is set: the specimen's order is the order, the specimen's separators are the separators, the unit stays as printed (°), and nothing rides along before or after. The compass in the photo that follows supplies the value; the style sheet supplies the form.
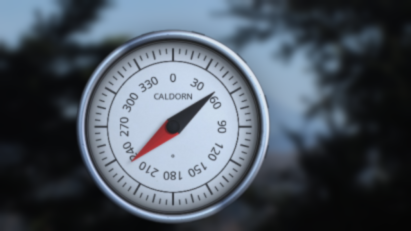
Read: {"value": 230, "unit": "°"}
